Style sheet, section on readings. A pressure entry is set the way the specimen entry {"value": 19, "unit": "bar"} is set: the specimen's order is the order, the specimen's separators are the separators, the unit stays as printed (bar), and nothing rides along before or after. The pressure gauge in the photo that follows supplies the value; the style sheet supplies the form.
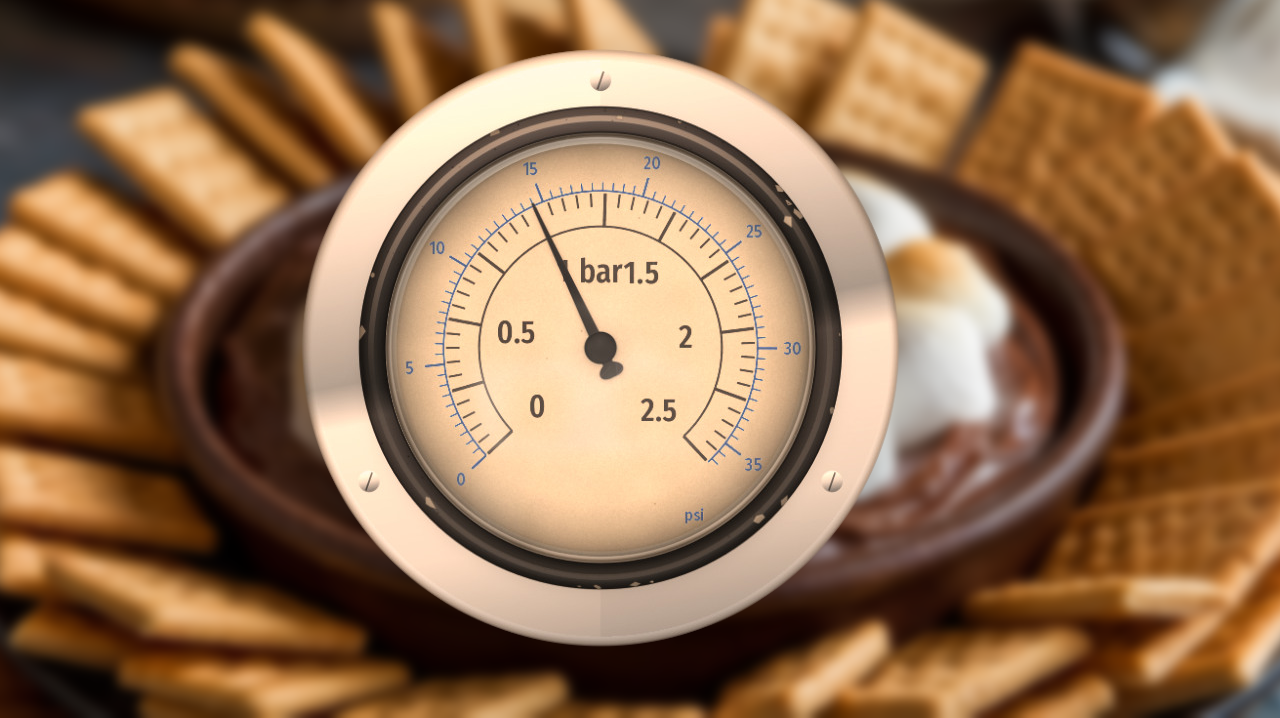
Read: {"value": 1, "unit": "bar"}
